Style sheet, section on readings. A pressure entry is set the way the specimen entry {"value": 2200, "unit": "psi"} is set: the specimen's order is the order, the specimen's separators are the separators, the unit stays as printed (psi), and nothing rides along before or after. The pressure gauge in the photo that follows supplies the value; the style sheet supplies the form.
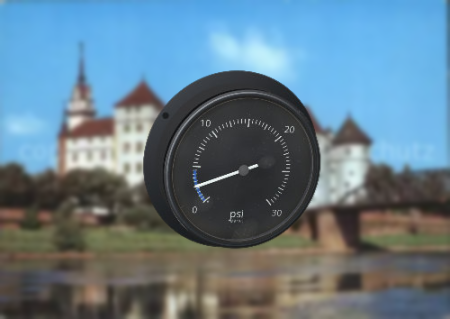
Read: {"value": 2.5, "unit": "psi"}
